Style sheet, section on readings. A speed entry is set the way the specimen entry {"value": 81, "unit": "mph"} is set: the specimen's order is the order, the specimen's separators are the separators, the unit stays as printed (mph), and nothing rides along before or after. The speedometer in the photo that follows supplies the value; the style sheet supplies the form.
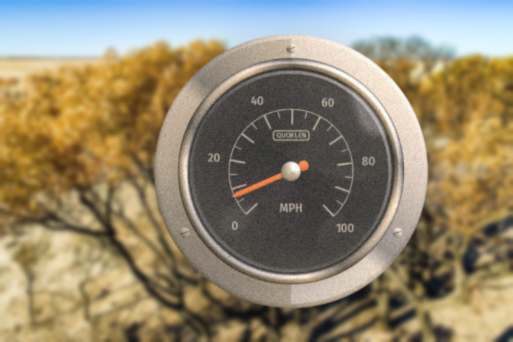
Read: {"value": 7.5, "unit": "mph"}
